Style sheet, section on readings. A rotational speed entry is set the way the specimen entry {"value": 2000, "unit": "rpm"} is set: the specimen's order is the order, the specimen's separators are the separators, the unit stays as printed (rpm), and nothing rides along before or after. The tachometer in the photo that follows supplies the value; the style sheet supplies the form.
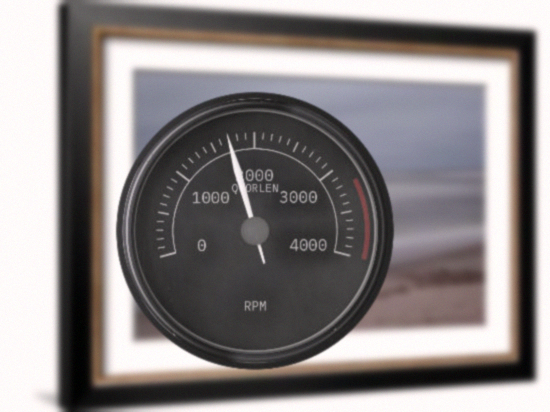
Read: {"value": 1700, "unit": "rpm"}
